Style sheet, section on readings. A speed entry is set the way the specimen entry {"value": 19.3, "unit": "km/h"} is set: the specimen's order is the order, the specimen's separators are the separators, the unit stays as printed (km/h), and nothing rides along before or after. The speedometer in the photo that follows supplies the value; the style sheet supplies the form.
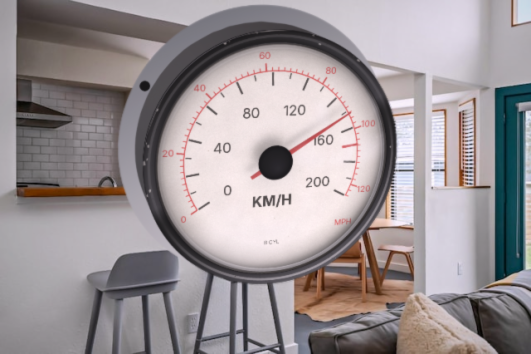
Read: {"value": 150, "unit": "km/h"}
